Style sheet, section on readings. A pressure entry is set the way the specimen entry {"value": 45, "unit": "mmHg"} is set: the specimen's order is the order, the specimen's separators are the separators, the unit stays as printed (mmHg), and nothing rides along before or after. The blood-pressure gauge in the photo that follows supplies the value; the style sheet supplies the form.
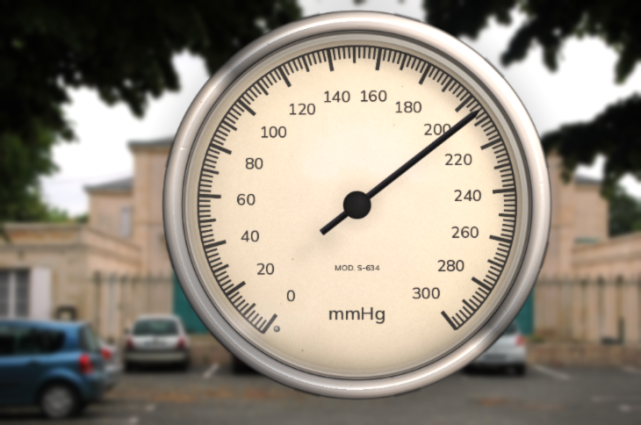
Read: {"value": 206, "unit": "mmHg"}
